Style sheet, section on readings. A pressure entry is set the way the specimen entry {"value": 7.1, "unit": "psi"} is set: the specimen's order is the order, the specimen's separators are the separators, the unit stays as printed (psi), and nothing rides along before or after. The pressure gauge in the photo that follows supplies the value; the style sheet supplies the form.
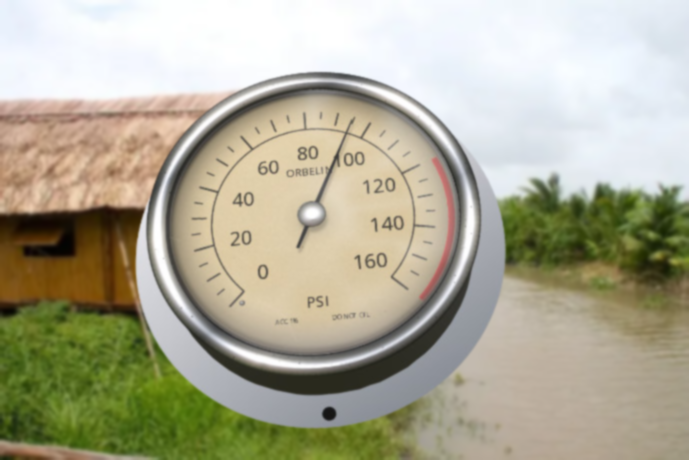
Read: {"value": 95, "unit": "psi"}
